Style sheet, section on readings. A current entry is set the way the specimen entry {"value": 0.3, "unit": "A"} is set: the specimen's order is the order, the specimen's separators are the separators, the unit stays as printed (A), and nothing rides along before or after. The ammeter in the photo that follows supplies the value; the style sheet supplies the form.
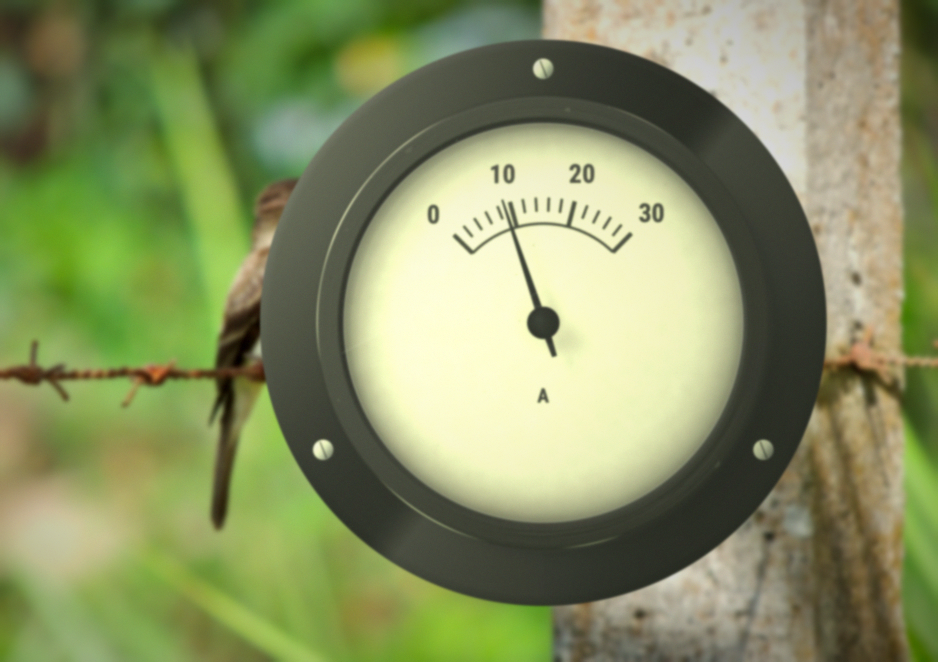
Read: {"value": 9, "unit": "A"}
